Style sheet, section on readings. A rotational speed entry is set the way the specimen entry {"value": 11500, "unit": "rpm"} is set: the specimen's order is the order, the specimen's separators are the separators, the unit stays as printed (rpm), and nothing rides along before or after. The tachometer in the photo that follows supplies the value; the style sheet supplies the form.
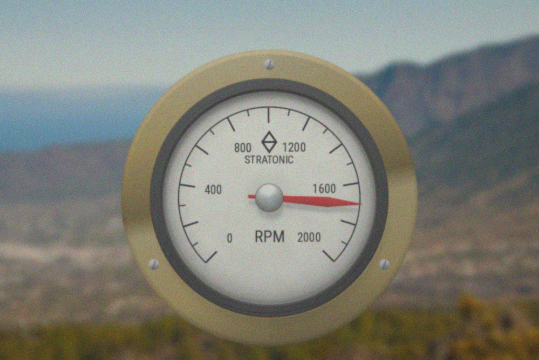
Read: {"value": 1700, "unit": "rpm"}
